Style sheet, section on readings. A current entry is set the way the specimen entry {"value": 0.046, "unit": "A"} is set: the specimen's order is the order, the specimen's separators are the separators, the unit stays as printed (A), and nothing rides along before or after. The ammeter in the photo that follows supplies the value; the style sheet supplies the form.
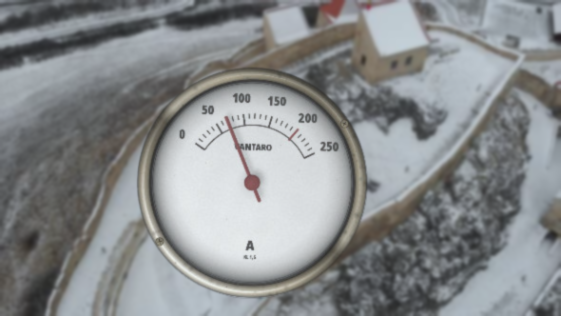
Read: {"value": 70, "unit": "A"}
